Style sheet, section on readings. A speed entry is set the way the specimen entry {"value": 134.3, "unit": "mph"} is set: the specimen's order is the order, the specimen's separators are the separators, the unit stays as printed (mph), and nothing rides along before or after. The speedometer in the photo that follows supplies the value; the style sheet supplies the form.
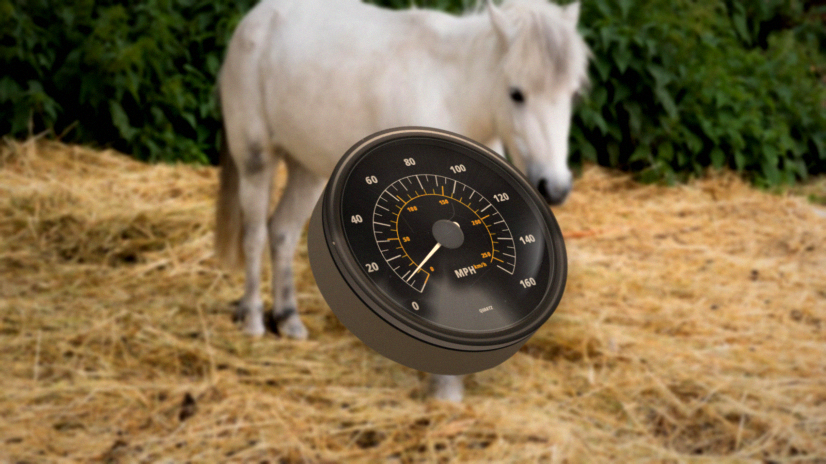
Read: {"value": 7.5, "unit": "mph"}
